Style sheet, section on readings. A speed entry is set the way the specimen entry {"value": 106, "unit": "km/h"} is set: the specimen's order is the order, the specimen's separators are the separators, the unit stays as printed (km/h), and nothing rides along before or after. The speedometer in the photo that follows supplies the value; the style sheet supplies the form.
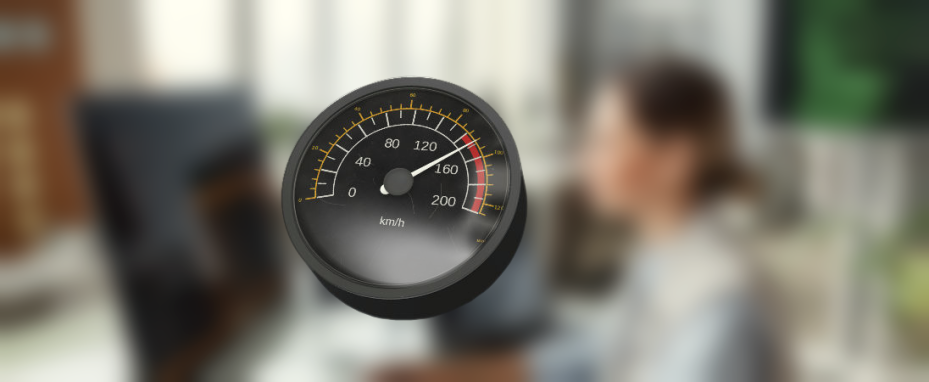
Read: {"value": 150, "unit": "km/h"}
